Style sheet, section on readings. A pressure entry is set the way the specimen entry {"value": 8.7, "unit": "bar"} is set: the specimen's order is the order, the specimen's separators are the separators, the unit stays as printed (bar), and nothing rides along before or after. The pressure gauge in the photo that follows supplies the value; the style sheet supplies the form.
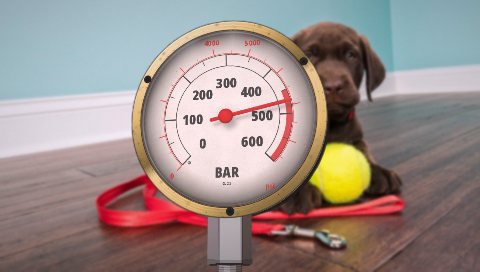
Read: {"value": 475, "unit": "bar"}
